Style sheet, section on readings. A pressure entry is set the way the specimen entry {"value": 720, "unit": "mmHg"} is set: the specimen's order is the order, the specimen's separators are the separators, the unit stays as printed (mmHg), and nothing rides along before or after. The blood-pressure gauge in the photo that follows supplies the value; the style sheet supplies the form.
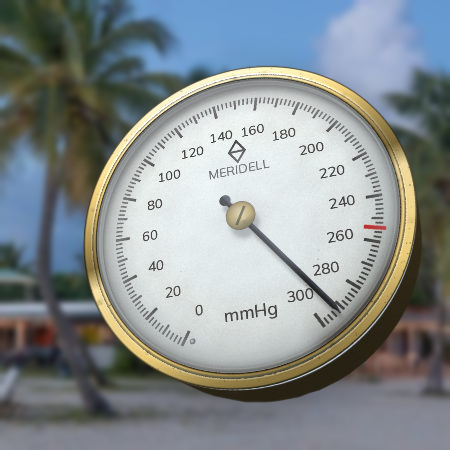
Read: {"value": 292, "unit": "mmHg"}
